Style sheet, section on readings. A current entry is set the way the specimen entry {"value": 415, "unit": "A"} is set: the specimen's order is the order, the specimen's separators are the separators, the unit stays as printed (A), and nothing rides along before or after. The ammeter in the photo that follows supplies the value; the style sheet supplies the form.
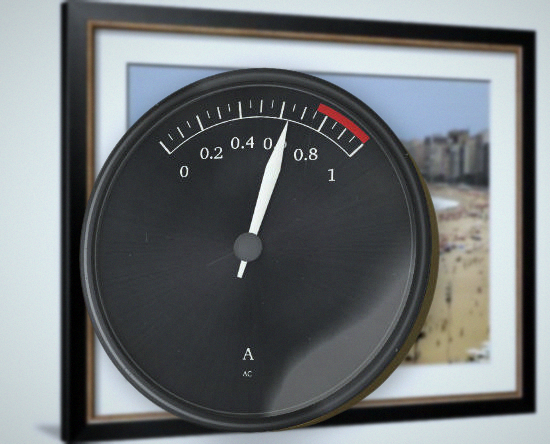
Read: {"value": 0.65, "unit": "A"}
